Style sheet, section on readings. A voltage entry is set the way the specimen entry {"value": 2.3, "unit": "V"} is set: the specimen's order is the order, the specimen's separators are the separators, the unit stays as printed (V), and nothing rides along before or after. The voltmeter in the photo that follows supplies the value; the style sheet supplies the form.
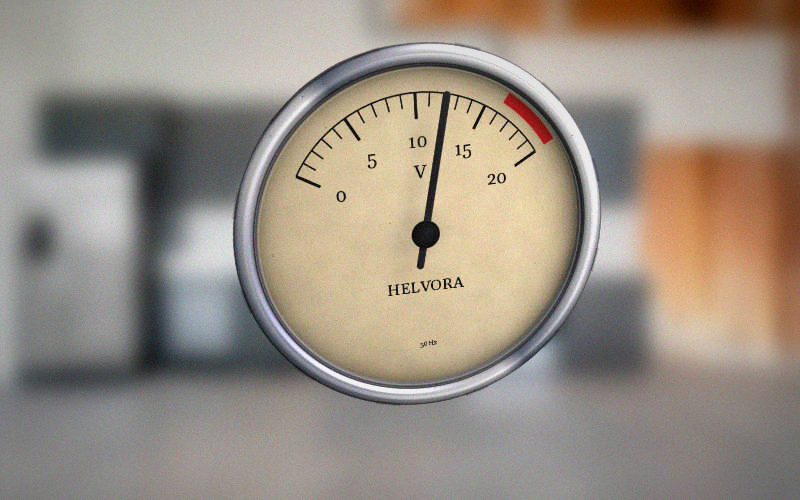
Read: {"value": 12, "unit": "V"}
